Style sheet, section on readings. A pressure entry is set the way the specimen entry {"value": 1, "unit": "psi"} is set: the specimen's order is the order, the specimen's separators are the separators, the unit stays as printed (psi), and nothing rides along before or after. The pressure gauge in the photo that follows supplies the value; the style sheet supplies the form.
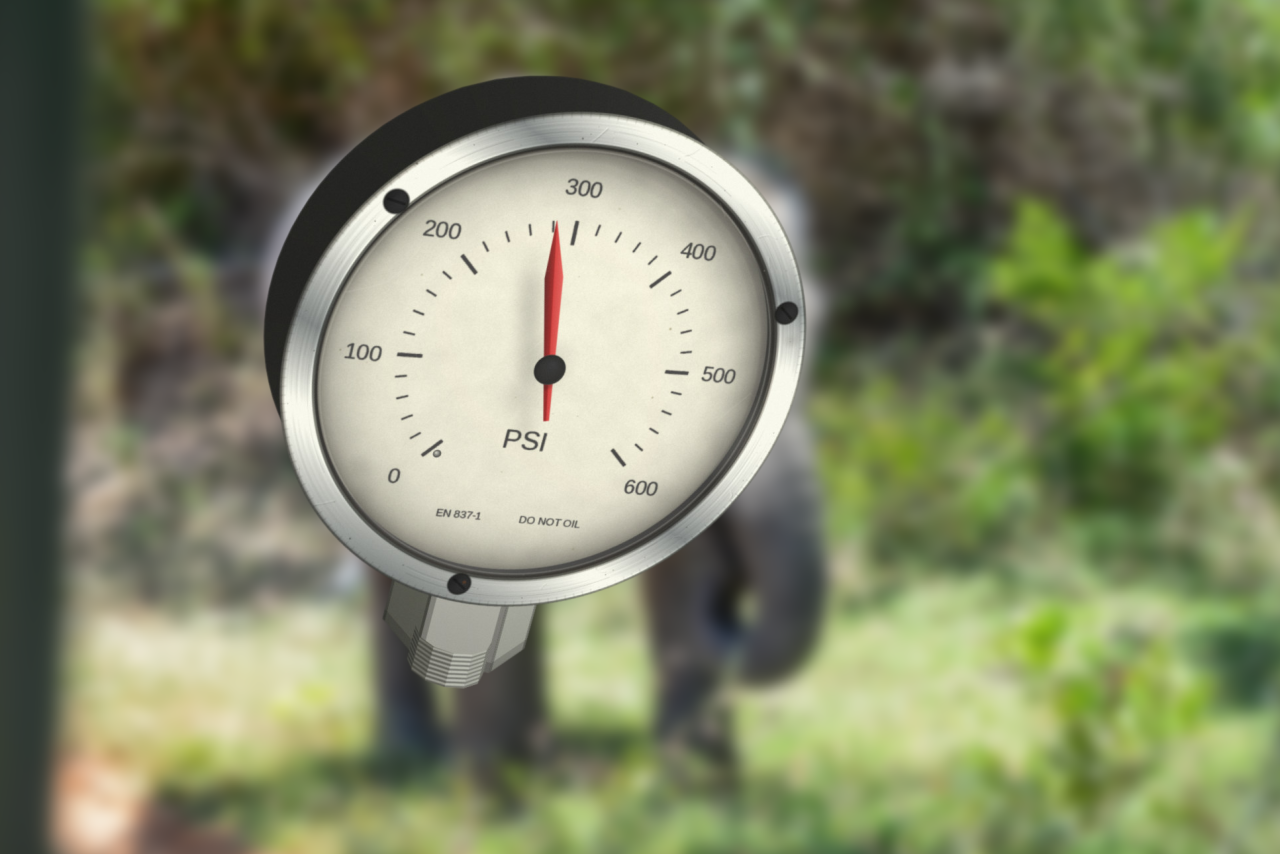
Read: {"value": 280, "unit": "psi"}
